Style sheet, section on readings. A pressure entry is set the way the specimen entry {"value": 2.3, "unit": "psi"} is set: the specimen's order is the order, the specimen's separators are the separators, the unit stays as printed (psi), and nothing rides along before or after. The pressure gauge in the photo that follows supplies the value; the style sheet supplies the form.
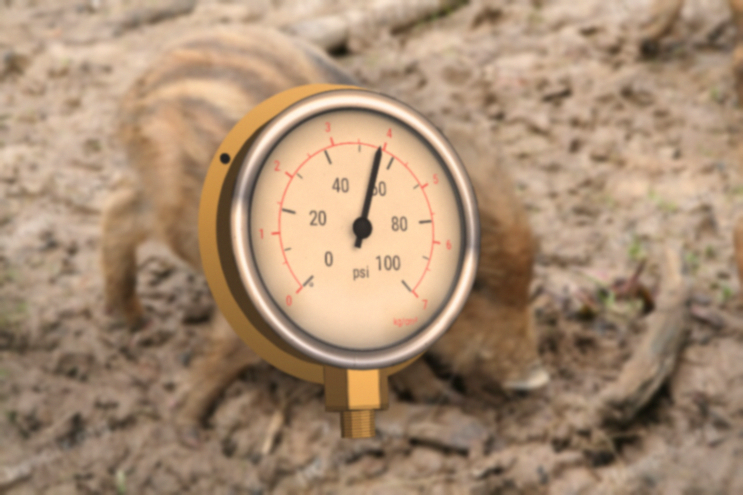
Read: {"value": 55, "unit": "psi"}
